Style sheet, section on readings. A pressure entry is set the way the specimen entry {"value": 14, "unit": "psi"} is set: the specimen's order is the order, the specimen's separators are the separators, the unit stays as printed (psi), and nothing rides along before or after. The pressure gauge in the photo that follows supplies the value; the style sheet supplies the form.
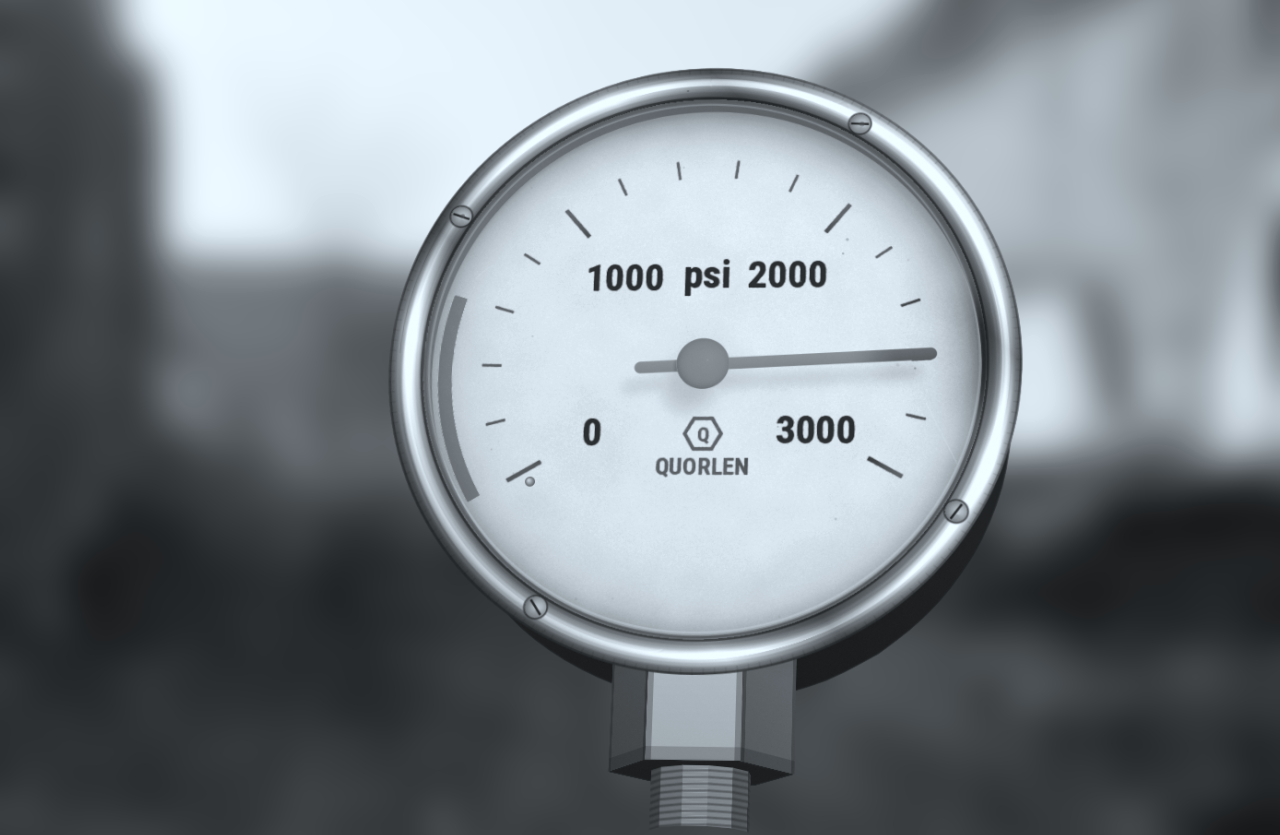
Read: {"value": 2600, "unit": "psi"}
